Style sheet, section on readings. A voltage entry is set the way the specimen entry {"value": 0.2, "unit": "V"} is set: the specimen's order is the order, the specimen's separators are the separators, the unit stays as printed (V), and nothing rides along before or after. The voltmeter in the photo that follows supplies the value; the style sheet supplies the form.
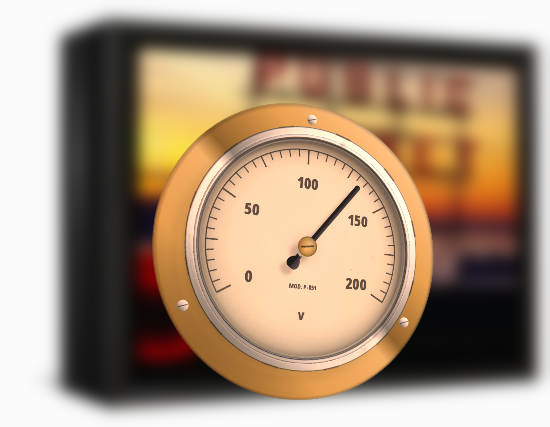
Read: {"value": 132.5, "unit": "V"}
